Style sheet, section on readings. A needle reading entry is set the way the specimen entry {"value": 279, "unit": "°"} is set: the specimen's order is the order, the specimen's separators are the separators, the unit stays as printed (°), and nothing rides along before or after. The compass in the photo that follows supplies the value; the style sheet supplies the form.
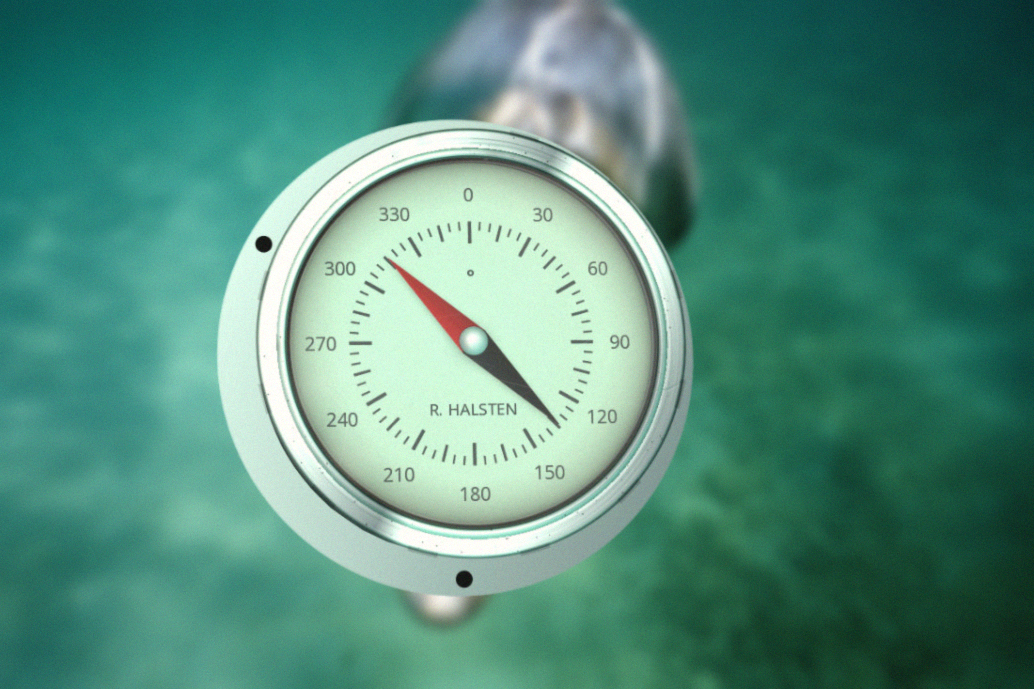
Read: {"value": 315, "unit": "°"}
